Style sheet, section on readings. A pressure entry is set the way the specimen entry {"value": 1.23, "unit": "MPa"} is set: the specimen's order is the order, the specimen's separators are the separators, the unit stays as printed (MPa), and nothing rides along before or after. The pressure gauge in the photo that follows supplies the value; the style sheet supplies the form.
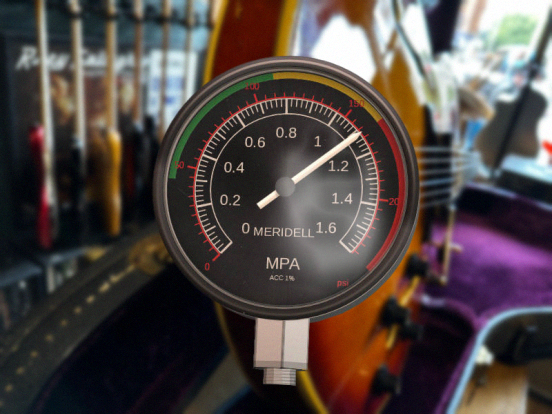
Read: {"value": 1.12, "unit": "MPa"}
